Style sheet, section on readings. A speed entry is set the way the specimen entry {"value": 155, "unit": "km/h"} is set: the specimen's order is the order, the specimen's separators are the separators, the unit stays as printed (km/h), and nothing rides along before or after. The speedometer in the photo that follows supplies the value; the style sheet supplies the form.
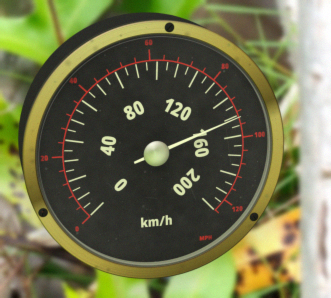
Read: {"value": 150, "unit": "km/h"}
